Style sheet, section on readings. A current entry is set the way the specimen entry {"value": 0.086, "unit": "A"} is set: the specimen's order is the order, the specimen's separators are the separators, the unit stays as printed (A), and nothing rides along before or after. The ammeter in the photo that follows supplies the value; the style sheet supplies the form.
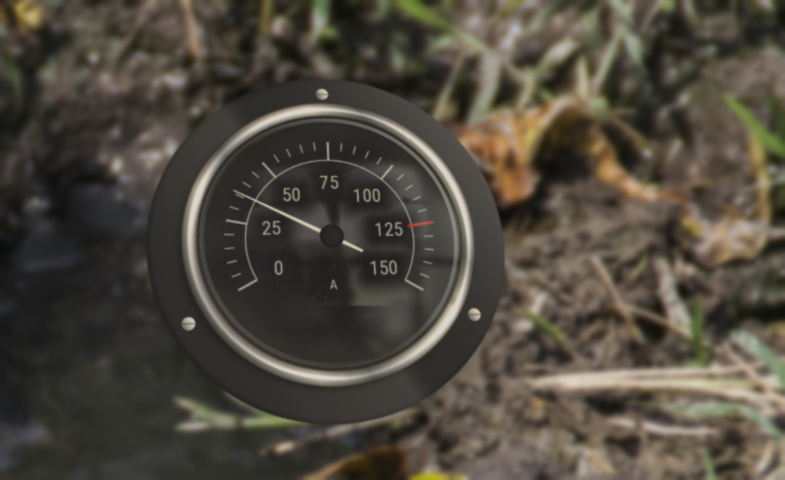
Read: {"value": 35, "unit": "A"}
